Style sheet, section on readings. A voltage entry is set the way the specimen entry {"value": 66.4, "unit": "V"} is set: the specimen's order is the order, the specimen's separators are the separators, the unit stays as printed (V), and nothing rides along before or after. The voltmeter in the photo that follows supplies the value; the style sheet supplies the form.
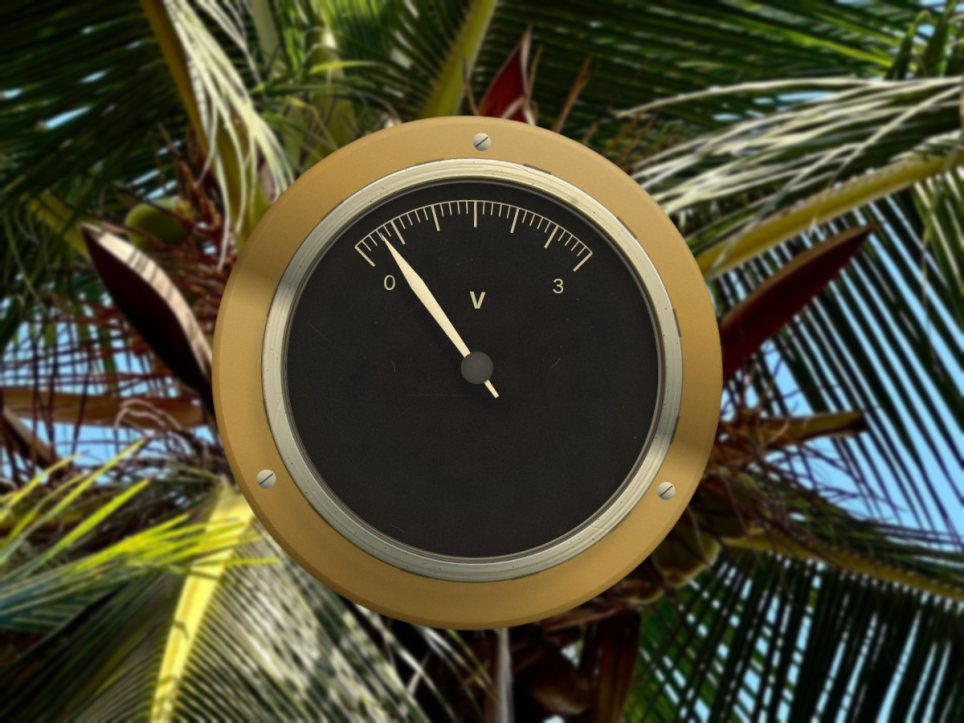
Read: {"value": 0.3, "unit": "V"}
